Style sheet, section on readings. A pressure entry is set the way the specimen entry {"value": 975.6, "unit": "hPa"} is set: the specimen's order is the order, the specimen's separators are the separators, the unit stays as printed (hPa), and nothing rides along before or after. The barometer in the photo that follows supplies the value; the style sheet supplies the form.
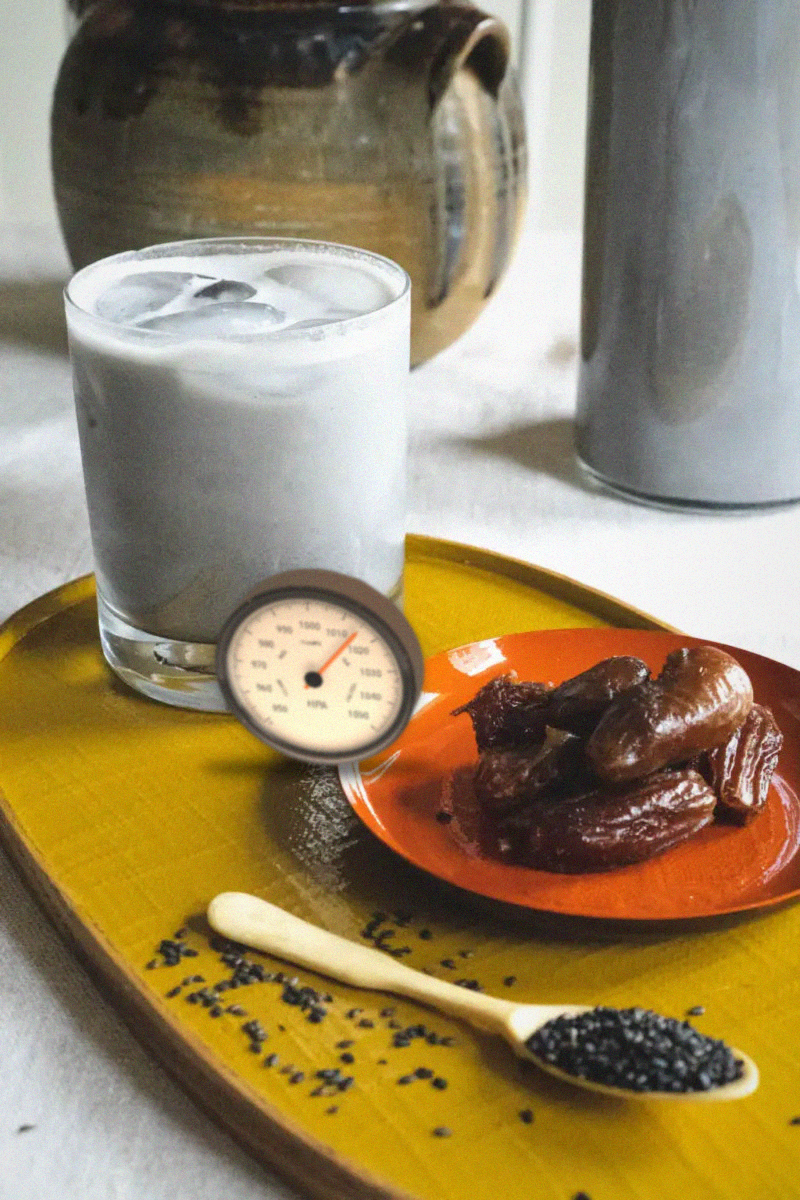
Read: {"value": 1015, "unit": "hPa"}
